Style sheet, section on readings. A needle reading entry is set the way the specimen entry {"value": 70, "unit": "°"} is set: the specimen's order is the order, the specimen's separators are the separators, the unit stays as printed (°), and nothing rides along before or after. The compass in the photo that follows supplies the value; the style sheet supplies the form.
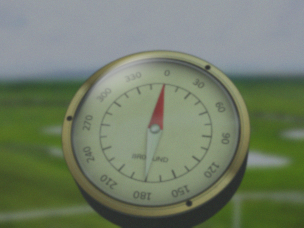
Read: {"value": 0, "unit": "°"}
